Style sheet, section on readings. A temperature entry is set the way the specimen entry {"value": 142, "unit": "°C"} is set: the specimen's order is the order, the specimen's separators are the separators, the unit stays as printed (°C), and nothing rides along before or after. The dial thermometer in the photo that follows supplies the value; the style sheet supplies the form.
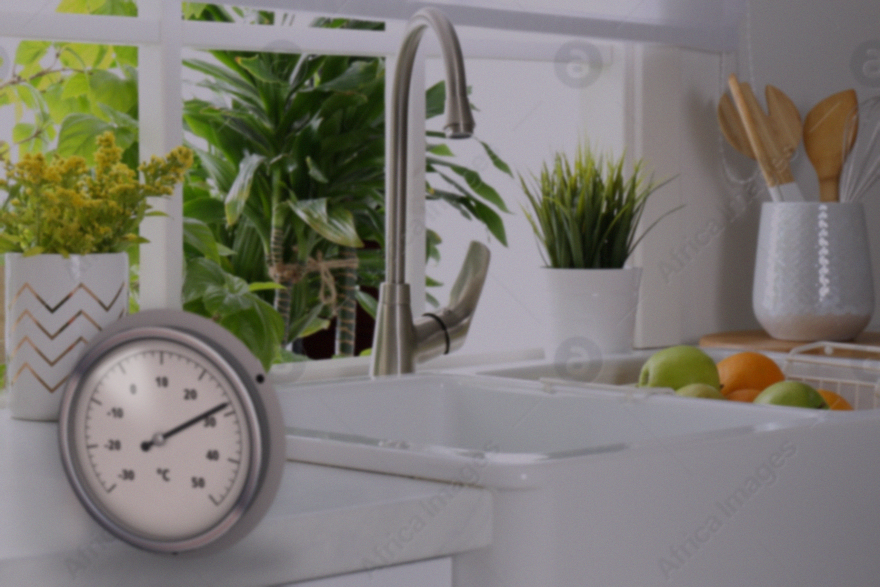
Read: {"value": 28, "unit": "°C"}
